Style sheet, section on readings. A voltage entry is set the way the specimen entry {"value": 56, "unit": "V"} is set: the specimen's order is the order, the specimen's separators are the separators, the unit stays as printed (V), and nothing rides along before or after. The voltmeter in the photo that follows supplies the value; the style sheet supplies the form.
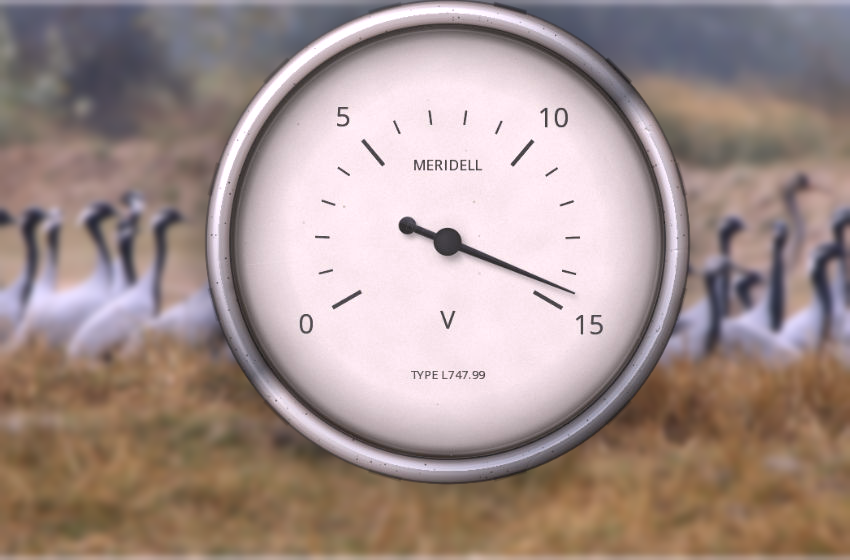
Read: {"value": 14.5, "unit": "V"}
